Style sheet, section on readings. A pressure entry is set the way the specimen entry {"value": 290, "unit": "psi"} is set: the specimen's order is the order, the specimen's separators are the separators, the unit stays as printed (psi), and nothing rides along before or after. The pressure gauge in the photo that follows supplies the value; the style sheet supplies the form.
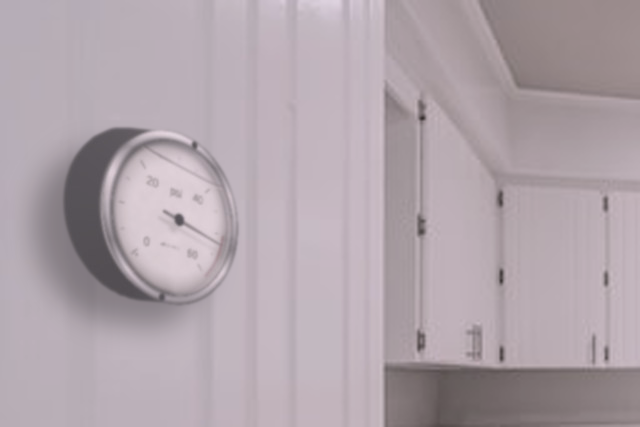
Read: {"value": 52.5, "unit": "psi"}
